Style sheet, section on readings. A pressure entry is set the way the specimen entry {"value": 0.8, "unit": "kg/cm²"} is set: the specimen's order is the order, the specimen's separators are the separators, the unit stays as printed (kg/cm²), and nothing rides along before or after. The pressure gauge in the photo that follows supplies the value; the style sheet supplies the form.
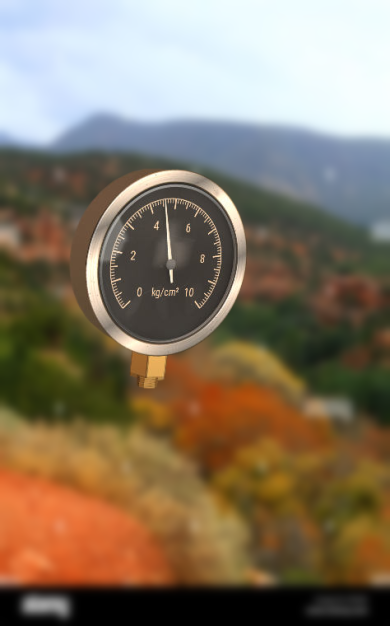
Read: {"value": 4.5, "unit": "kg/cm²"}
